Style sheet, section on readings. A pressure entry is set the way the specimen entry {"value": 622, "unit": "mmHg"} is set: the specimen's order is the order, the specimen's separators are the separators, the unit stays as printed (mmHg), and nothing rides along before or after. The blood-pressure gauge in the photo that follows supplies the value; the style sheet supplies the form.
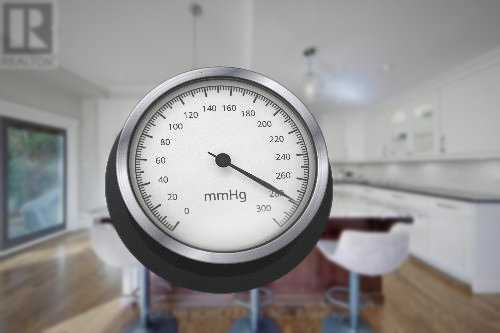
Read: {"value": 280, "unit": "mmHg"}
